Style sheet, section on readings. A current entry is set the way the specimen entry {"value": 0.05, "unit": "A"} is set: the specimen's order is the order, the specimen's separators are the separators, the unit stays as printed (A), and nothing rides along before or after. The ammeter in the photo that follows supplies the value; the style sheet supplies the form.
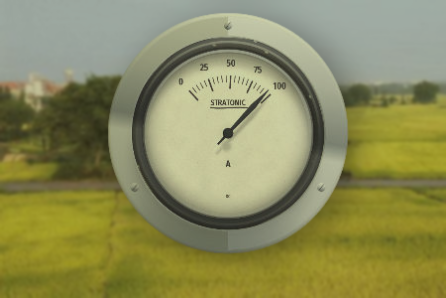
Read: {"value": 95, "unit": "A"}
